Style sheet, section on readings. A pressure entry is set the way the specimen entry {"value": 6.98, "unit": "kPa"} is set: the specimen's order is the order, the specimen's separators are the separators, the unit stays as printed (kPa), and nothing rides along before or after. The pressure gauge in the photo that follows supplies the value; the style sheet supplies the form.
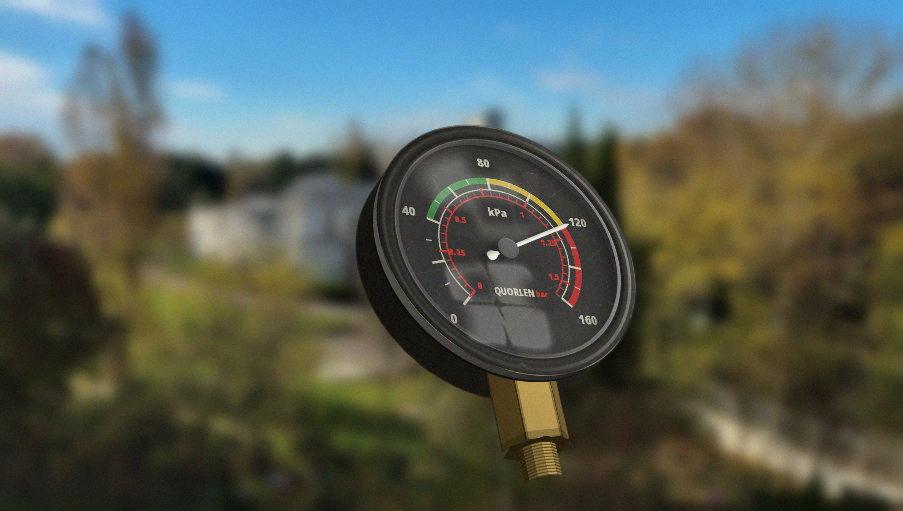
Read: {"value": 120, "unit": "kPa"}
